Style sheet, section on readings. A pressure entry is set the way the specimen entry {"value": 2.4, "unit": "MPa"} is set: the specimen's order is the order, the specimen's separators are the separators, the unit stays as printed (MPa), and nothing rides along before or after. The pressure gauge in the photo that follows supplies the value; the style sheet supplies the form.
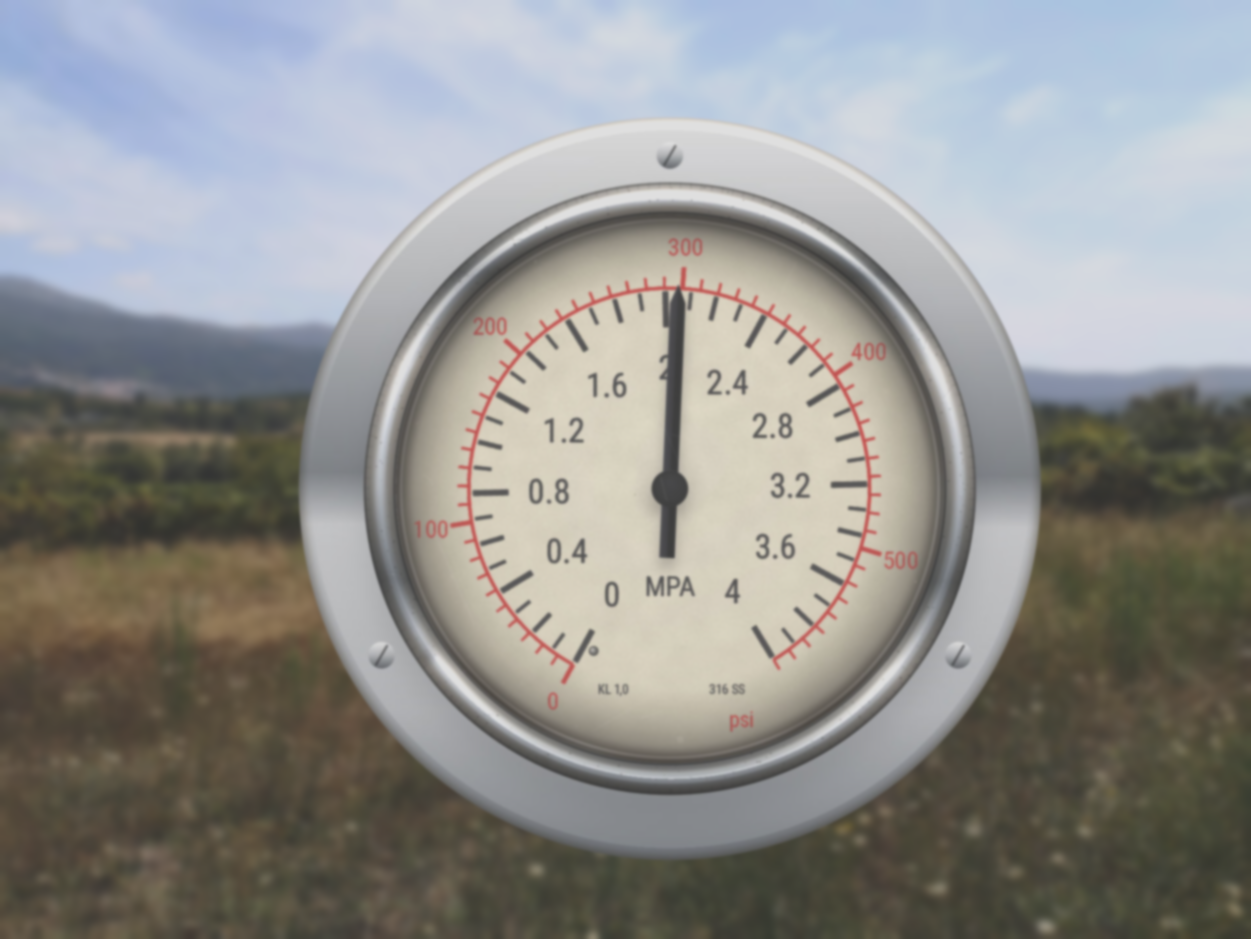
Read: {"value": 2.05, "unit": "MPa"}
